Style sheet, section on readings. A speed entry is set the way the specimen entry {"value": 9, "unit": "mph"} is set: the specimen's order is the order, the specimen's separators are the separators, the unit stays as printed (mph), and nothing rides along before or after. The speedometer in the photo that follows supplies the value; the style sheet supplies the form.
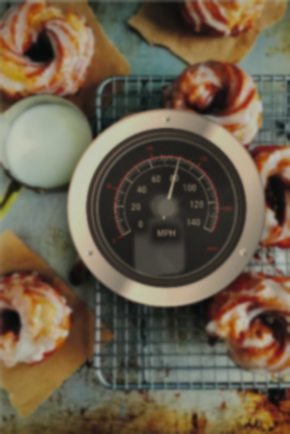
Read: {"value": 80, "unit": "mph"}
